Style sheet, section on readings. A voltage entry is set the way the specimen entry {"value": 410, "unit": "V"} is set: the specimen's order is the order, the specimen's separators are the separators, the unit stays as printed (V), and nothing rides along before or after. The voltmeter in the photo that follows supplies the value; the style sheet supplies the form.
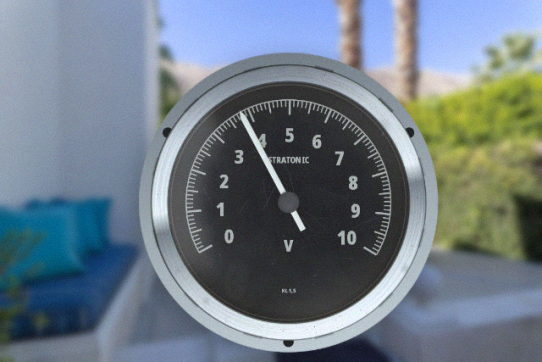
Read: {"value": 3.8, "unit": "V"}
